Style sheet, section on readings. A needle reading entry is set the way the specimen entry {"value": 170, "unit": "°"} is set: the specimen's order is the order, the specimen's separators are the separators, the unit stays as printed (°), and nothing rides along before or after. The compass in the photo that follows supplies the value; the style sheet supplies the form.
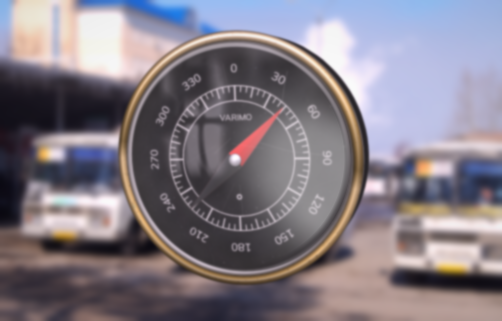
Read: {"value": 45, "unit": "°"}
